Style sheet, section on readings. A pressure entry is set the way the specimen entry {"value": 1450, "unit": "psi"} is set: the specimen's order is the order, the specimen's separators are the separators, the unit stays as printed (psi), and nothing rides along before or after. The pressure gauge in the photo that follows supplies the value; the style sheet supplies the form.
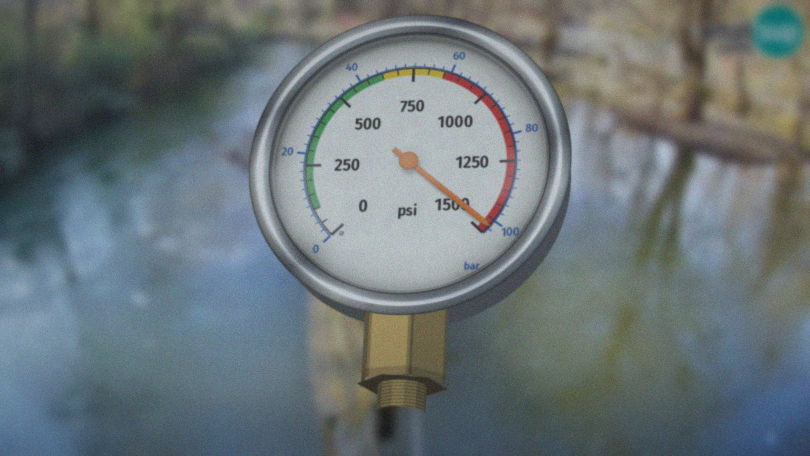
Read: {"value": 1475, "unit": "psi"}
